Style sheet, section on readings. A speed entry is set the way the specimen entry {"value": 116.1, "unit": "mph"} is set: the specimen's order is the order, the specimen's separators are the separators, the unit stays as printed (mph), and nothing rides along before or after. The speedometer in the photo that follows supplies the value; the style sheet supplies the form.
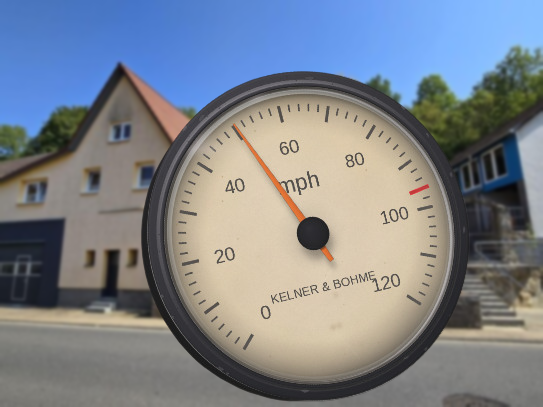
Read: {"value": 50, "unit": "mph"}
